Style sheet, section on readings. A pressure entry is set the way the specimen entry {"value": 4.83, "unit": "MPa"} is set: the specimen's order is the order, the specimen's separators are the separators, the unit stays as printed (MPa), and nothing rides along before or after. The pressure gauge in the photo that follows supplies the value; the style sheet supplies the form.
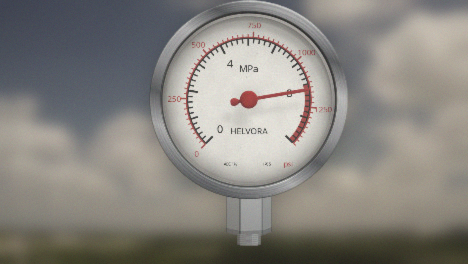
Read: {"value": 8, "unit": "MPa"}
